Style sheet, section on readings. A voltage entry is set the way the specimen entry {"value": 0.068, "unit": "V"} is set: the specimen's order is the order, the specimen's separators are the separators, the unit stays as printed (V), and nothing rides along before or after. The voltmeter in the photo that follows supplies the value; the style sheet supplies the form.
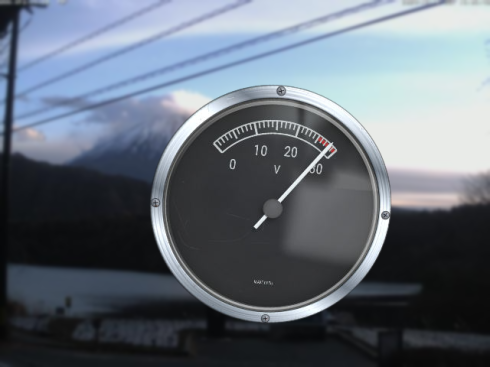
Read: {"value": 28, "unit": "V"}
